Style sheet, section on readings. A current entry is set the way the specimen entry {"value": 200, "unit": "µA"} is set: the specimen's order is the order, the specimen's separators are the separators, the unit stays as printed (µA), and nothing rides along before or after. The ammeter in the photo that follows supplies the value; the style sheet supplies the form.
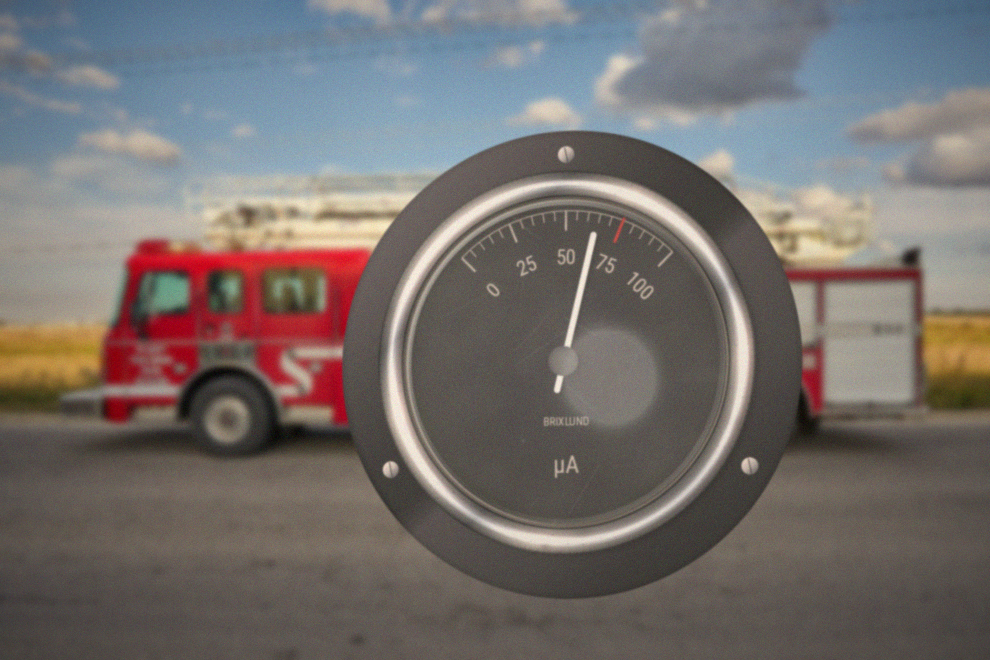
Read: {"value": 65, "unit": "µA"}
